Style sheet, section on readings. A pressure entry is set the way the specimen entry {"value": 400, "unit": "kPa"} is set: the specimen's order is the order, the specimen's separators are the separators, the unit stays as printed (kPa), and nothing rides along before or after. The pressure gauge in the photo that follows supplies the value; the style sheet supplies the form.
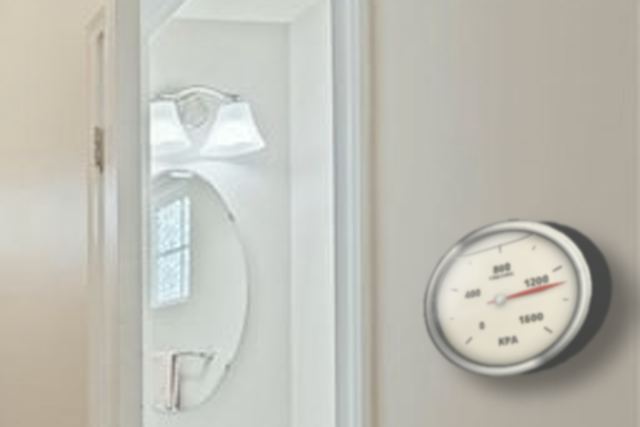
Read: {"value": 1300, "unit": "kPa"}
